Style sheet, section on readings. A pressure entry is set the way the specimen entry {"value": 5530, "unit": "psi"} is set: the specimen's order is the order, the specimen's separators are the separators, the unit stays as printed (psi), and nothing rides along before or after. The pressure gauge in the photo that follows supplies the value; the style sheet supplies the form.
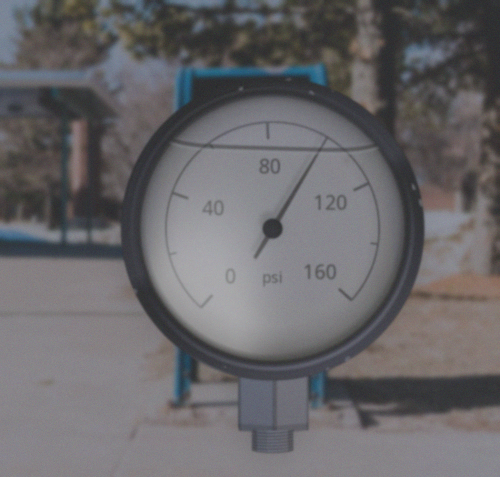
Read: {"value": 100, "unit": "psi"}
